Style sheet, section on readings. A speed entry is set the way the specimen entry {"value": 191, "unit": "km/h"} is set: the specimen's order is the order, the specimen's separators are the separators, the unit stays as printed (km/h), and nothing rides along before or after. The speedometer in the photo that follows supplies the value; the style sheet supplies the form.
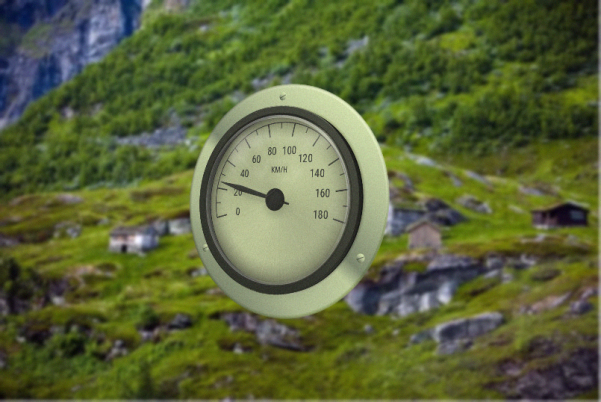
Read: {"value": 25, "unit": "km/h"}
